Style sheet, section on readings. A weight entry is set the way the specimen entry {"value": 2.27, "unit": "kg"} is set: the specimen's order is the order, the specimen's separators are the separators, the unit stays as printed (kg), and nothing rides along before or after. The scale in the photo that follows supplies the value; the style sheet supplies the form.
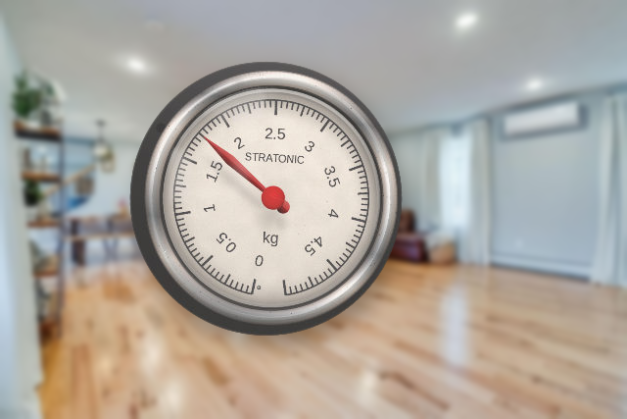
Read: {"value": 1.75, "unit": "kg"}
